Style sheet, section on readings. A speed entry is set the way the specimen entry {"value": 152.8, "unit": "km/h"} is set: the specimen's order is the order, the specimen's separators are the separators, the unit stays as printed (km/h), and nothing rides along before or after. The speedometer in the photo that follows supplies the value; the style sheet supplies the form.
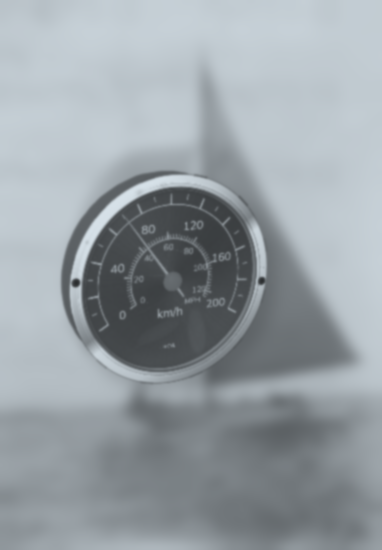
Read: {"value": 70, "unit": "km/h"}
